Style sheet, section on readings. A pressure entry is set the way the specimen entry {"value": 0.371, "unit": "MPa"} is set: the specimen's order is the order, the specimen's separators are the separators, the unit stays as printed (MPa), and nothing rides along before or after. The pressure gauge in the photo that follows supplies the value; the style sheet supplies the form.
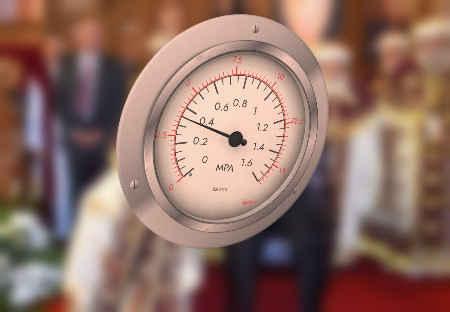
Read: {"value": 0.35, "unit": "MPa"}
